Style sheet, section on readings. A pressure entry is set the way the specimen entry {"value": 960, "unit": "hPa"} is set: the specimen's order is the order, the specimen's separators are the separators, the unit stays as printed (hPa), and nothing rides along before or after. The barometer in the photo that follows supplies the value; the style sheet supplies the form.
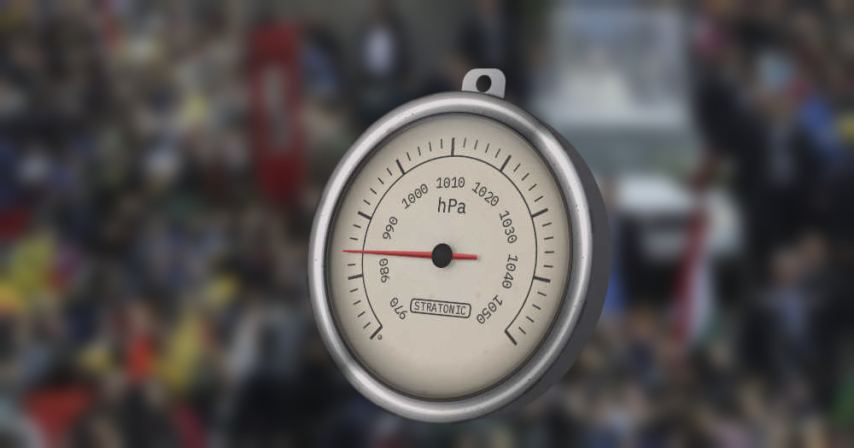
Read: {"value": 984, "unit": "hPa"}
